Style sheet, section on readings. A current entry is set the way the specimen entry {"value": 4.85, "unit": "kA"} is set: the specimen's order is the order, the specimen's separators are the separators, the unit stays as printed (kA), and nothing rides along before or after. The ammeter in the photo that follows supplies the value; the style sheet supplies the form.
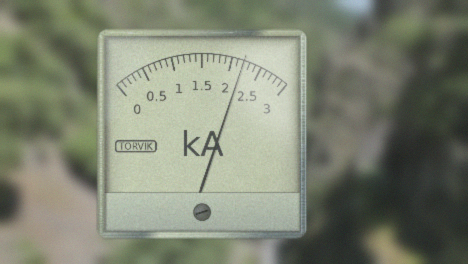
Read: {"value": 2.2, "unit": "kA"}
